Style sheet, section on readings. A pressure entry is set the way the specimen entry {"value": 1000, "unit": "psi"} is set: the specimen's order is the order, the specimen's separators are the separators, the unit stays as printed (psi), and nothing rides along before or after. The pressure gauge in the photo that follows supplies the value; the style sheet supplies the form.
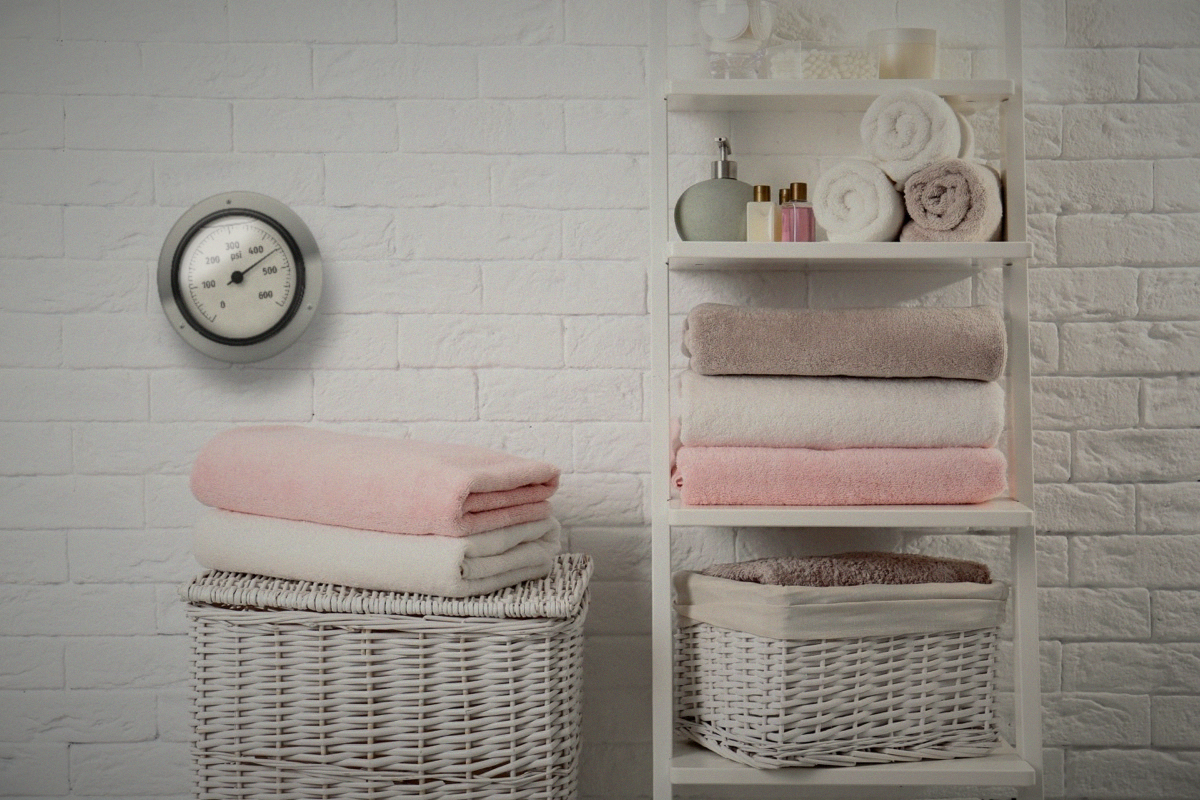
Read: {"value": 450, "unit": "psi"}
